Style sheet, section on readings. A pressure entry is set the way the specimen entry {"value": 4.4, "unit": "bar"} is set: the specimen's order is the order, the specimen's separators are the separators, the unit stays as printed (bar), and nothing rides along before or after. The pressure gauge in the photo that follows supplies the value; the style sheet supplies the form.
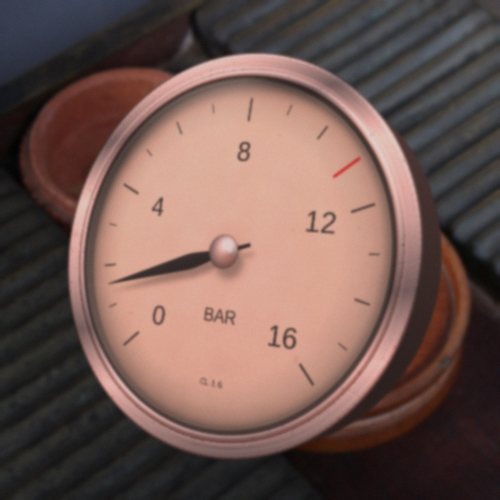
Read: {"value": 1.5, "unit": "bar"}
